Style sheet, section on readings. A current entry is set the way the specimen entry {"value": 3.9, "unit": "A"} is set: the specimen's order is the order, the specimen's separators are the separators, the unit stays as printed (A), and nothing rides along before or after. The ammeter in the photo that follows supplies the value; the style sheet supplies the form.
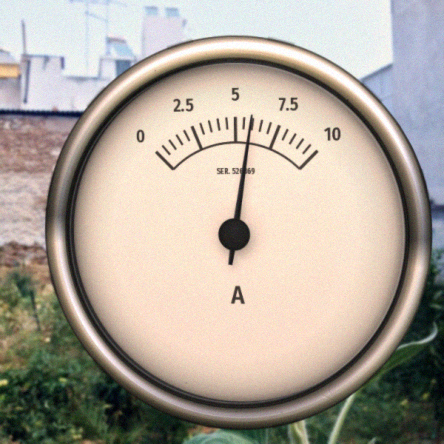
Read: {"value": 6, "unit": "A"}
